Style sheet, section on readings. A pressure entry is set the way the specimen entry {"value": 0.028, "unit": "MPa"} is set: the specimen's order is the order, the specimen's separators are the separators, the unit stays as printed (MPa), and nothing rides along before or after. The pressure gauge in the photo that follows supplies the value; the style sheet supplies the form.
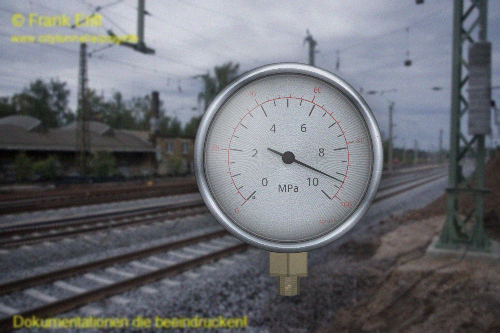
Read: {"value": 9.25, "unit": "MPa"}
